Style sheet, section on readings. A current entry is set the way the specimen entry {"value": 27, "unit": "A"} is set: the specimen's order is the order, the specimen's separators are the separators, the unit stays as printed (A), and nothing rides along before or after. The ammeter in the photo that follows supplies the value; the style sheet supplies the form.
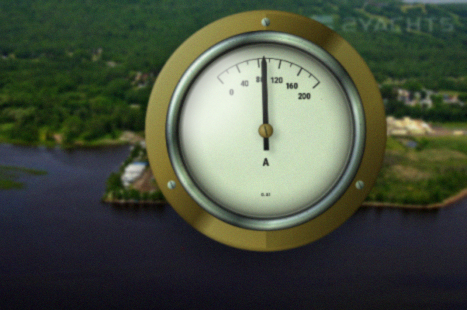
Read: {"value": 90, "unit": "A"}
